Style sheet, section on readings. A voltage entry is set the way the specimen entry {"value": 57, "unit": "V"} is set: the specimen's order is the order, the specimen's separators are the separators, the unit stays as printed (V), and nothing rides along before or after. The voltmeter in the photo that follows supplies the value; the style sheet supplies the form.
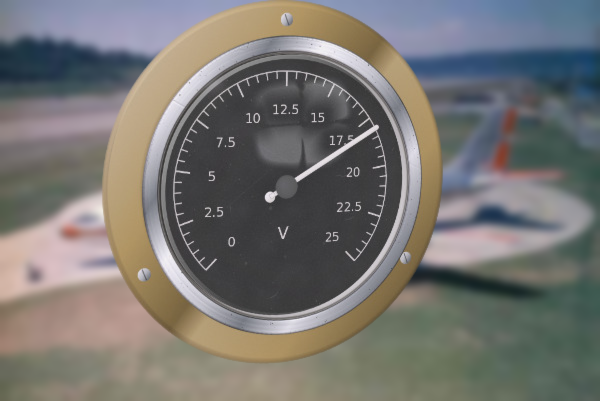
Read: {"value": 18, "unit": "V"}
